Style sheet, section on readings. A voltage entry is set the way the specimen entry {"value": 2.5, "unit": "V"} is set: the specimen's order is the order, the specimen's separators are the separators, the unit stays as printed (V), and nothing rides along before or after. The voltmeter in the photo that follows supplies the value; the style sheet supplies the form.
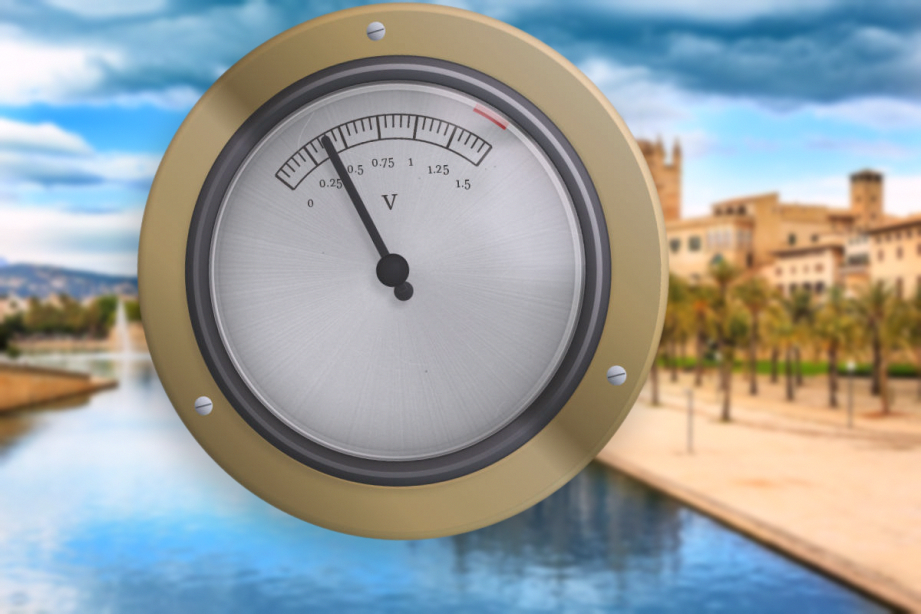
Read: {"value": 0.4, "unit": "V"}
